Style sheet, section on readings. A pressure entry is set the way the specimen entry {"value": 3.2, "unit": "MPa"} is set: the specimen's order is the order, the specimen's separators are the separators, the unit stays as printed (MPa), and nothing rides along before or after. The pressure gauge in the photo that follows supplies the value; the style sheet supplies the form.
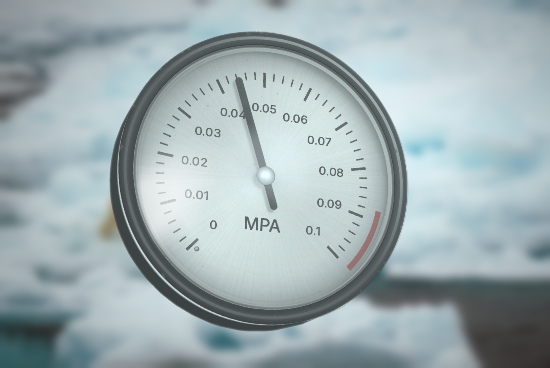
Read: {"value": 0.044, "unit": "MPa"}
